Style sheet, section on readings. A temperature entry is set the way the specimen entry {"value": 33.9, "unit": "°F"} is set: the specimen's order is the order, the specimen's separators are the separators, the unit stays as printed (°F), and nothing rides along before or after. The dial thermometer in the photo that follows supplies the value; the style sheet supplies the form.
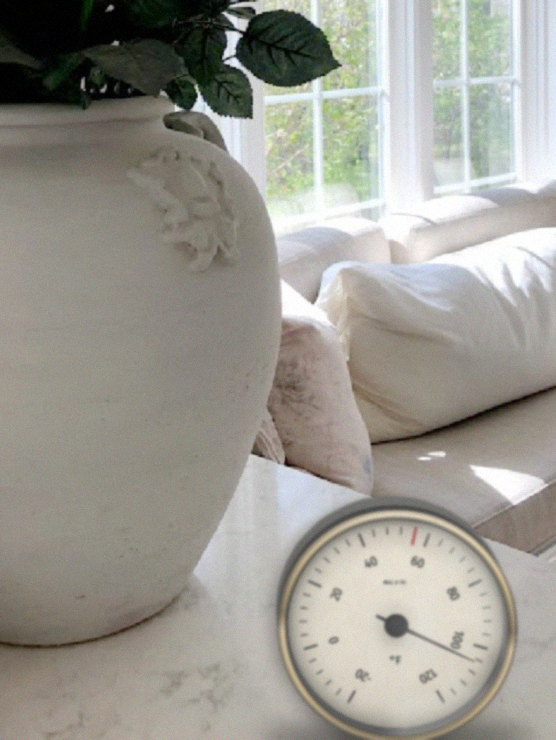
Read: {"value": 104, "unit": "°F"}
